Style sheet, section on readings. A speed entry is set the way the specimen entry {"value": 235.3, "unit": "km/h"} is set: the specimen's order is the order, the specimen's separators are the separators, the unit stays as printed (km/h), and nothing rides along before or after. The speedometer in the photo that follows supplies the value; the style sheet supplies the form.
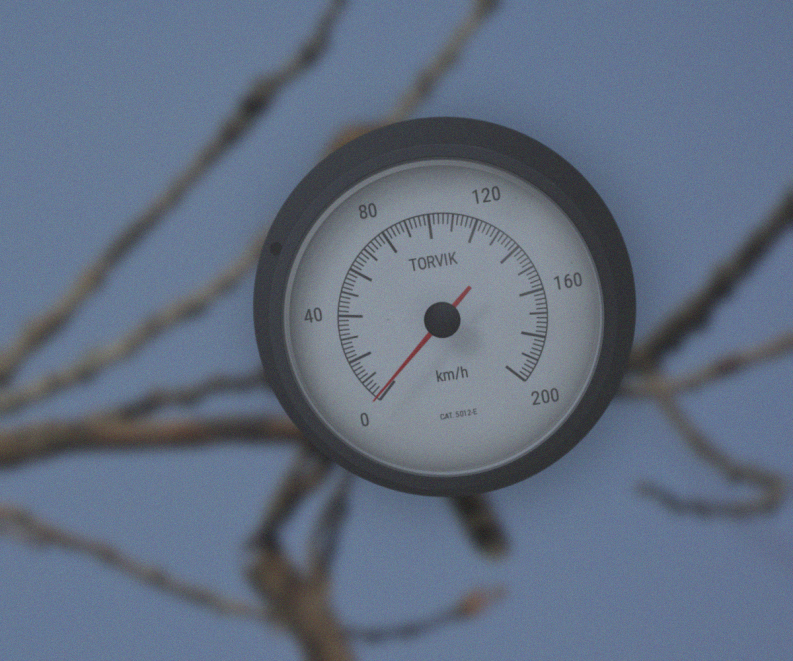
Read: {"value": 2, "unit": "km/h"}
